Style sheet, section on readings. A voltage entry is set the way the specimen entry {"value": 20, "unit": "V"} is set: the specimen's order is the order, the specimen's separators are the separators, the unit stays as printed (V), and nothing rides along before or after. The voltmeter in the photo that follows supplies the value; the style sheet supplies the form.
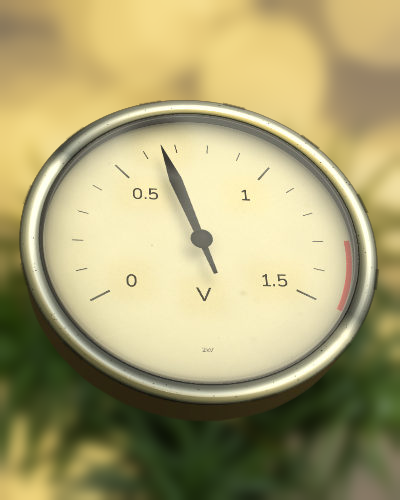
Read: {"value": 0.65, "unit": "V"}
